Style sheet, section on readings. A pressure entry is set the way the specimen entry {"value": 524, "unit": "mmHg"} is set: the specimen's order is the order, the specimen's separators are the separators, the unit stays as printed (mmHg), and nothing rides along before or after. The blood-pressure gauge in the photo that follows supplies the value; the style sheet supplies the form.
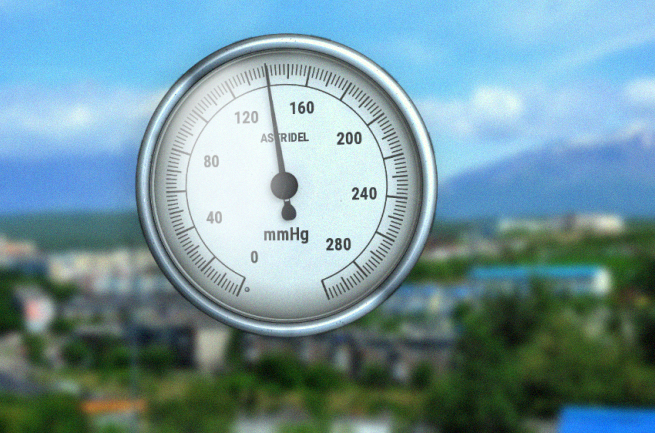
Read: {"value": 140, "unit": "mmHg"}
